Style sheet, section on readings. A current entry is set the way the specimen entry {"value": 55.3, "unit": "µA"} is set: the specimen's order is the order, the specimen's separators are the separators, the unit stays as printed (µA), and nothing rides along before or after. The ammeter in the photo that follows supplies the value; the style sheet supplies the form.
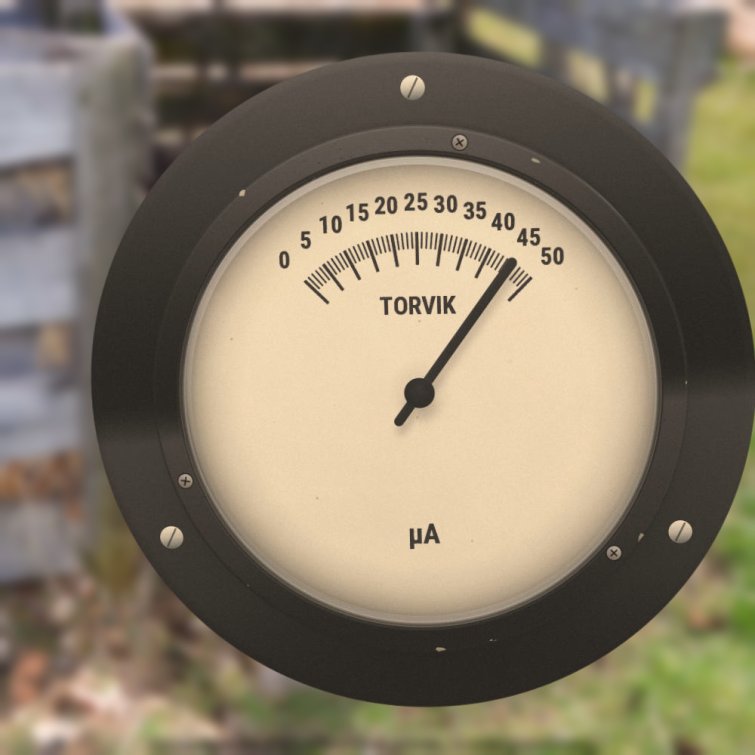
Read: {"value": 45, "unit": "µA"}
